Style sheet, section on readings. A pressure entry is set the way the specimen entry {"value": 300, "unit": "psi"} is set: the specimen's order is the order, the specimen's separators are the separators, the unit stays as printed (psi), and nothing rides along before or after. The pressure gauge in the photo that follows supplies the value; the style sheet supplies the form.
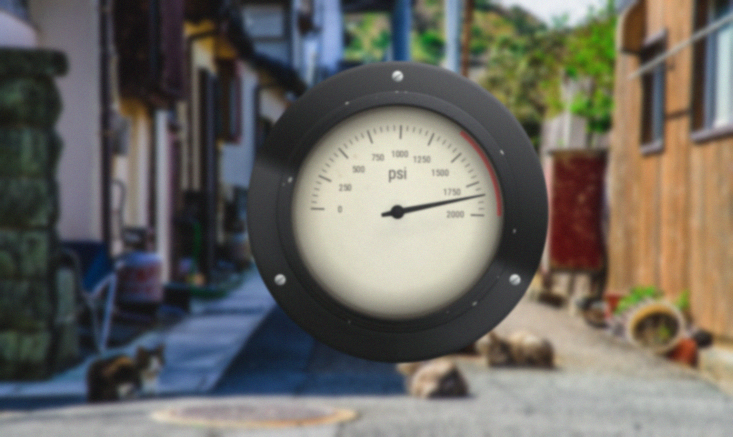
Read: {"value": 1850, "unit": "psi"}
